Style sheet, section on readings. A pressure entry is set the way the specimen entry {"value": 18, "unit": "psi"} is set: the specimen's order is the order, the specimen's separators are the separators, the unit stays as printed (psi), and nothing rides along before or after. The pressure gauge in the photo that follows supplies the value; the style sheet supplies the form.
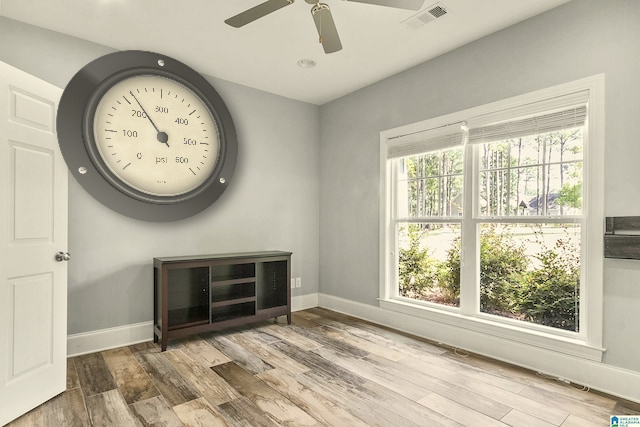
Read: {"value": 220, "unit": "psi"}
